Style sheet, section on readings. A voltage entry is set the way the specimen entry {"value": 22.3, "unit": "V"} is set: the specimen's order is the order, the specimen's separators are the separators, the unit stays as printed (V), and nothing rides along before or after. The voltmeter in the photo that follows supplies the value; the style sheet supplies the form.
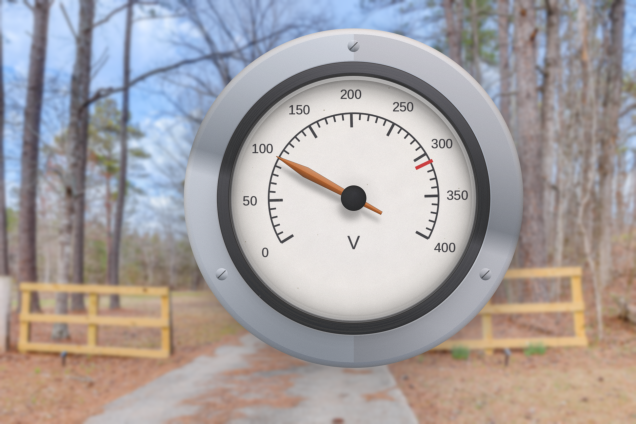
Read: {"value": 100, "unit": "V"}
